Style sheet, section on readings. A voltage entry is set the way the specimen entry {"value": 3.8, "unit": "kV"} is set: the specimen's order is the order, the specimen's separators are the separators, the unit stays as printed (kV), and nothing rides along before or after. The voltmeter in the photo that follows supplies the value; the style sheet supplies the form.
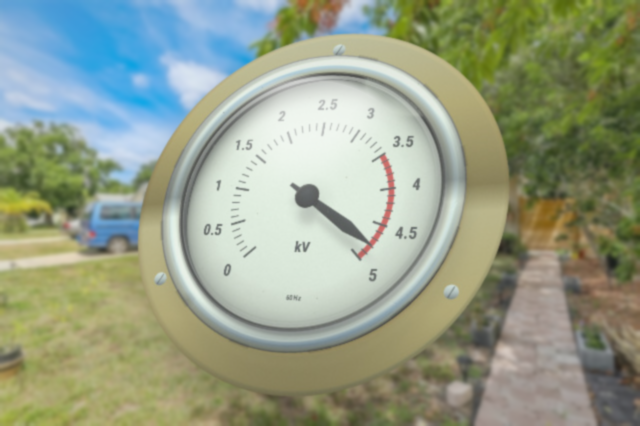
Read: {"value": 4.8, "unit": "kV"}
